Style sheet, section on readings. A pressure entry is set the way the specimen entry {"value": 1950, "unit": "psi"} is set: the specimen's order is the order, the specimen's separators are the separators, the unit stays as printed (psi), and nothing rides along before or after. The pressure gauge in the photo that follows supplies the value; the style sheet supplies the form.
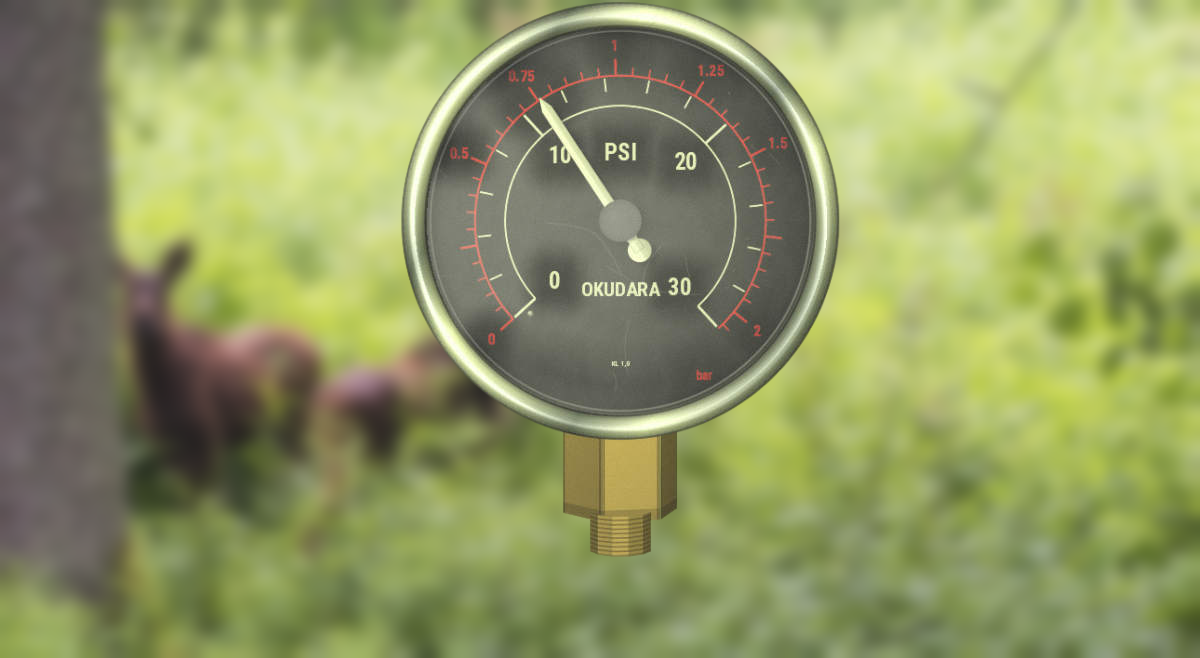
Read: {"value": 11, "unit": "psi"}
